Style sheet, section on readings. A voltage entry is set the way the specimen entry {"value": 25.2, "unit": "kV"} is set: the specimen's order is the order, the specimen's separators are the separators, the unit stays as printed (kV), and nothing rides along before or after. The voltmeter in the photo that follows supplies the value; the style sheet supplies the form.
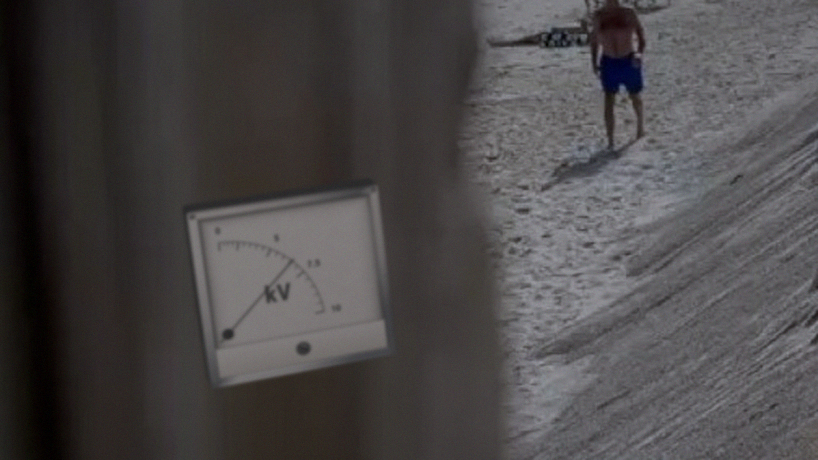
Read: {"value": 6.5, "unit": "kV"}
